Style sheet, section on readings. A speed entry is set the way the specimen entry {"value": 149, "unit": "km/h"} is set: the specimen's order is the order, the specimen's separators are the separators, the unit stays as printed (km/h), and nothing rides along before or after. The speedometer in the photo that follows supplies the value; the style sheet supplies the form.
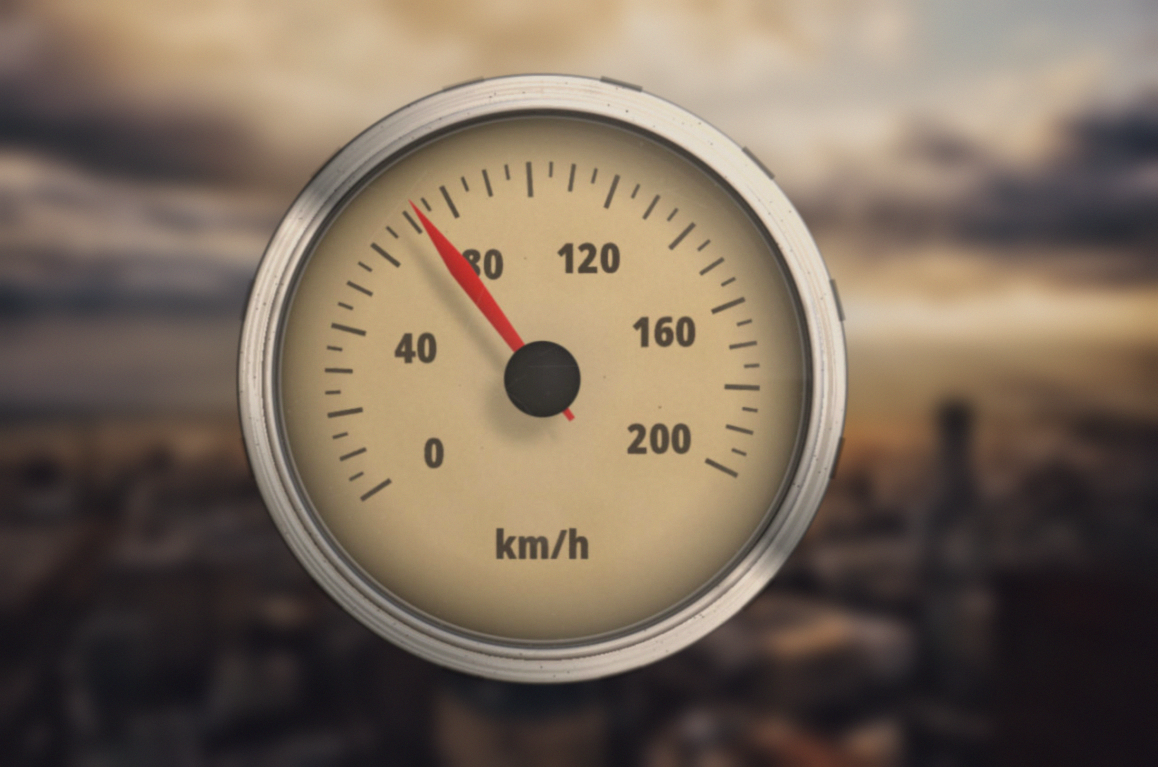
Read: {"value": 72.5, "unit": "km/h"}
